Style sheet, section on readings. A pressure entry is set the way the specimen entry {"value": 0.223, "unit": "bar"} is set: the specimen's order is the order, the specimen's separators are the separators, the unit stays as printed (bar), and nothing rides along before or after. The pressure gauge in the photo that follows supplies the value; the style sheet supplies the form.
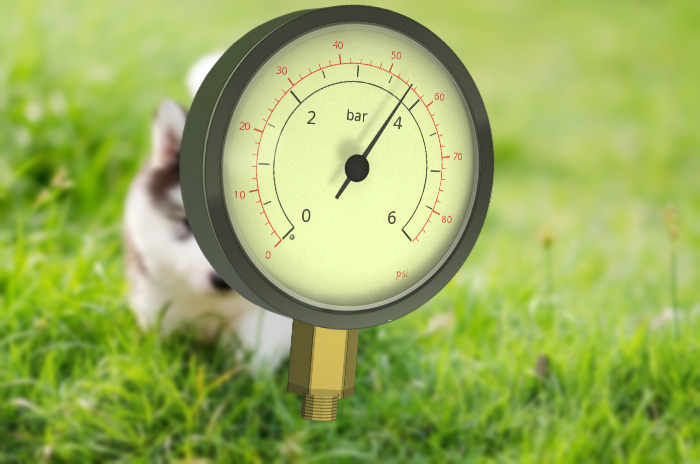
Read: {"value": 3.75, "unit": "bar"}
